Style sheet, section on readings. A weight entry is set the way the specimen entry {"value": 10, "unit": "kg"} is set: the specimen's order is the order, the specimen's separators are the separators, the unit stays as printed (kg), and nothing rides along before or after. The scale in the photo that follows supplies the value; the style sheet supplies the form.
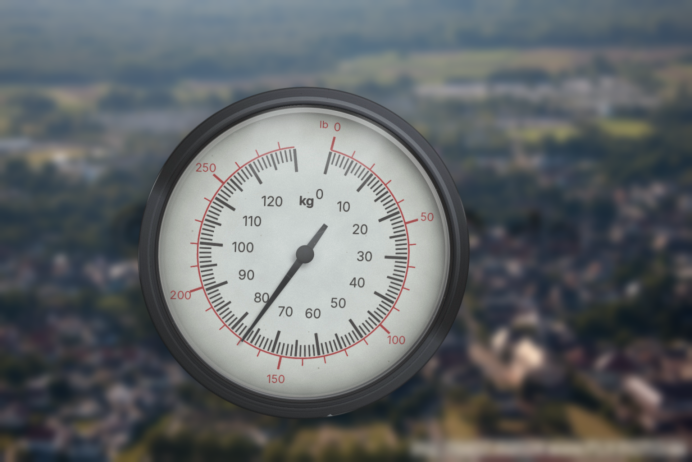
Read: {"value": 77, "unit": "kg"}
